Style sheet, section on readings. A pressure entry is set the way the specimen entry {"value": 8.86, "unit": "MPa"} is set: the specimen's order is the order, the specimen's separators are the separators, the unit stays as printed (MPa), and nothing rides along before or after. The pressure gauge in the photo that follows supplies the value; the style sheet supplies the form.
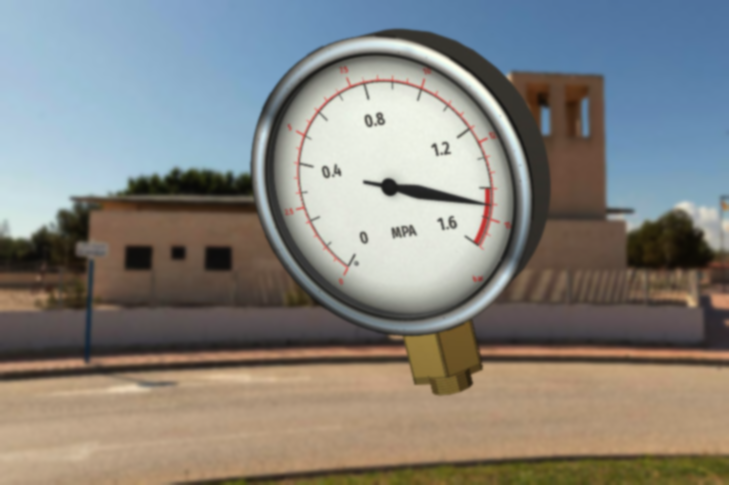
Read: {"value": 1.45, "unit": "MPa"}
